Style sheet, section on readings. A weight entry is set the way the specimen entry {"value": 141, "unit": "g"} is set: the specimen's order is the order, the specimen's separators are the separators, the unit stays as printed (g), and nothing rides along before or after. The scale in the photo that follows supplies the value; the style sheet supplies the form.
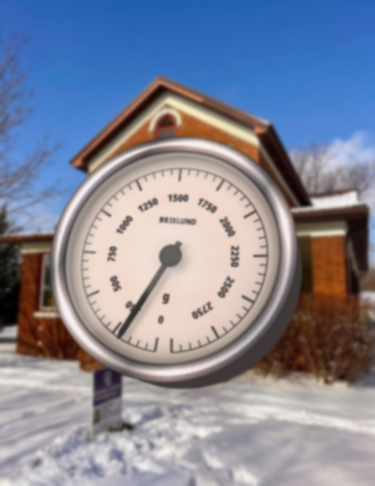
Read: {"value": 200, "unit": "g"}
